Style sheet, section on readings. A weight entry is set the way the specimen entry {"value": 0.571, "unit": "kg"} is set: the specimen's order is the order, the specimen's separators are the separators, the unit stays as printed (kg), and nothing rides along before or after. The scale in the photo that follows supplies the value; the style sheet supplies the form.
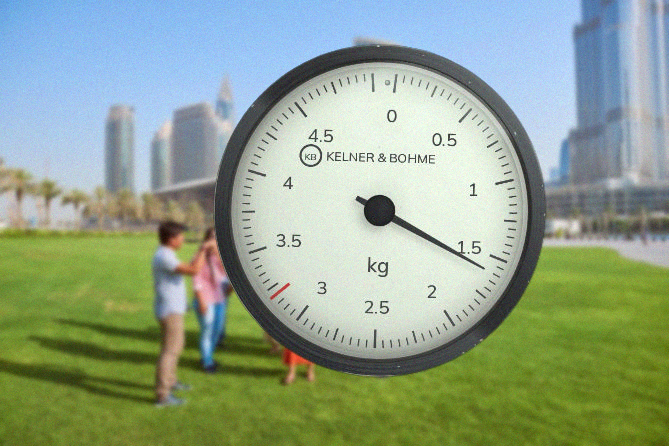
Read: {"value": 1.6, "unit": "kg"}
